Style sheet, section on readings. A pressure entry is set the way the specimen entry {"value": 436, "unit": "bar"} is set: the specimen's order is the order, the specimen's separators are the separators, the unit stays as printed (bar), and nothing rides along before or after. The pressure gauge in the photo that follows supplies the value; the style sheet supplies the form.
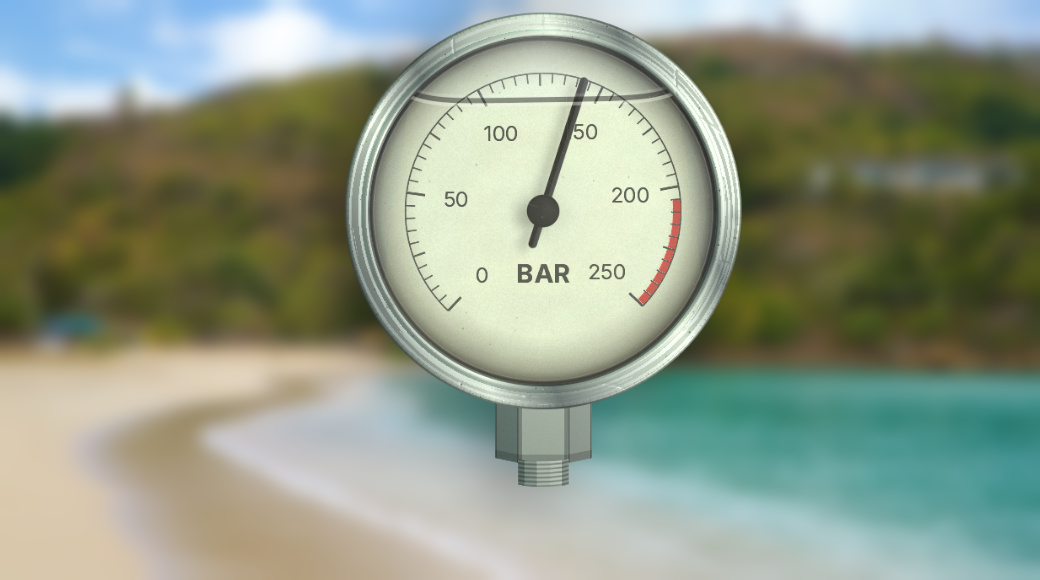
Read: {"value": 142.5, "unit": "bar"}
